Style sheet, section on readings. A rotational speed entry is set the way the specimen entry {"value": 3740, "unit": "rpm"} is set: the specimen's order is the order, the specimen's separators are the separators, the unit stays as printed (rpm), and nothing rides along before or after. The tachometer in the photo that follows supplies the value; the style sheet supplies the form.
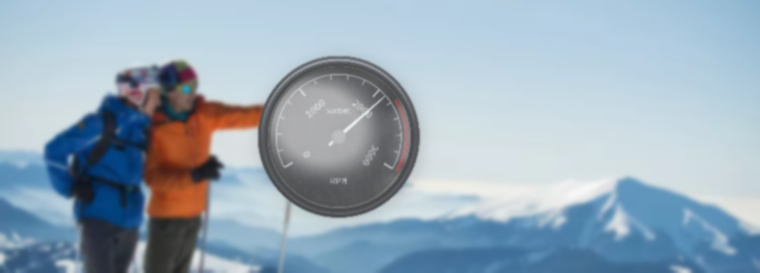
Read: {"value": 2100, "unit": "rpm"}
